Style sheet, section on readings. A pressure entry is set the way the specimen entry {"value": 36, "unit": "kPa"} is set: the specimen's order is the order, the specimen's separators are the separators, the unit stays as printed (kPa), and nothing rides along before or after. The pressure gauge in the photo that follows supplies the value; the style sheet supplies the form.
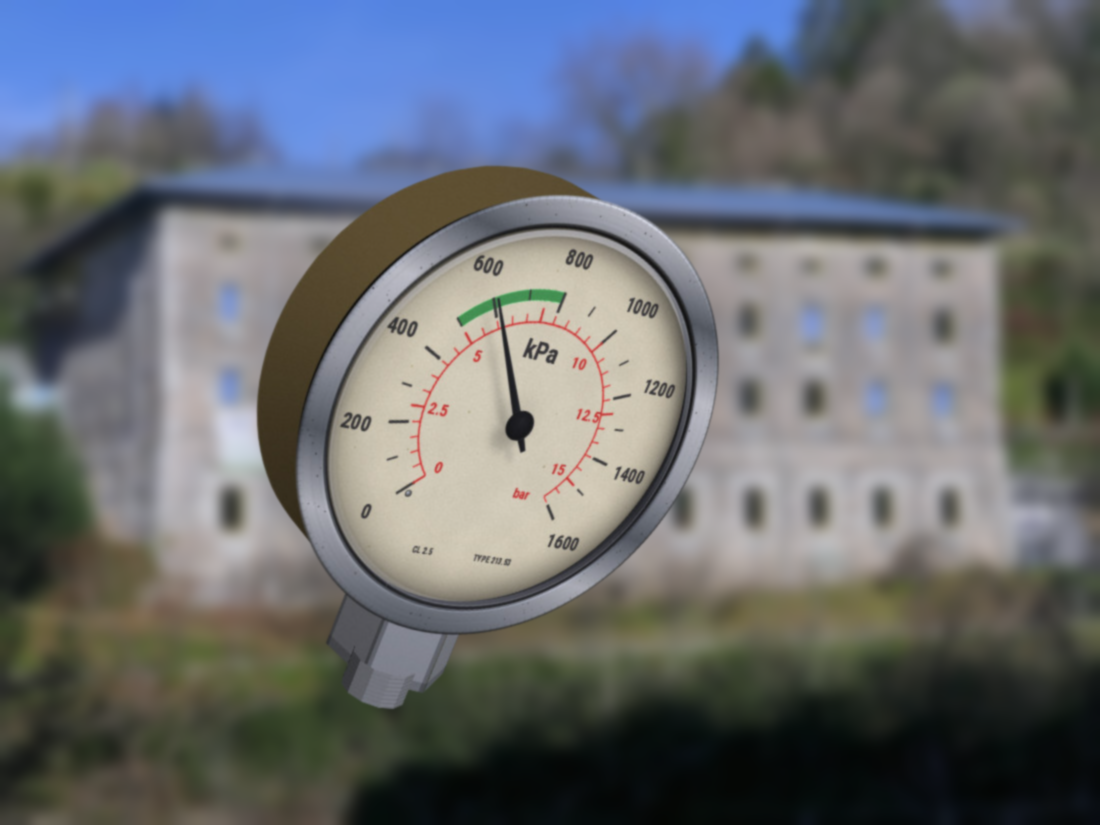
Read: {"value": 600, "unit": "kPa"}
